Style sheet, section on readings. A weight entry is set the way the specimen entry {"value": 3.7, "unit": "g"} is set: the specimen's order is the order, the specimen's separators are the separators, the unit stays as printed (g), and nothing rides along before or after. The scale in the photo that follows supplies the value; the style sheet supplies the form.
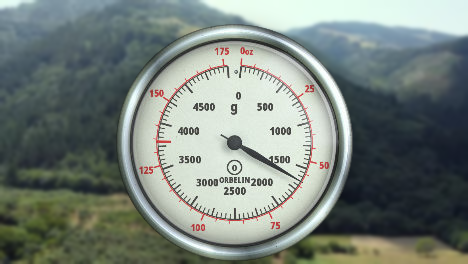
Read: {"value": 1650, "unit": "g"}
